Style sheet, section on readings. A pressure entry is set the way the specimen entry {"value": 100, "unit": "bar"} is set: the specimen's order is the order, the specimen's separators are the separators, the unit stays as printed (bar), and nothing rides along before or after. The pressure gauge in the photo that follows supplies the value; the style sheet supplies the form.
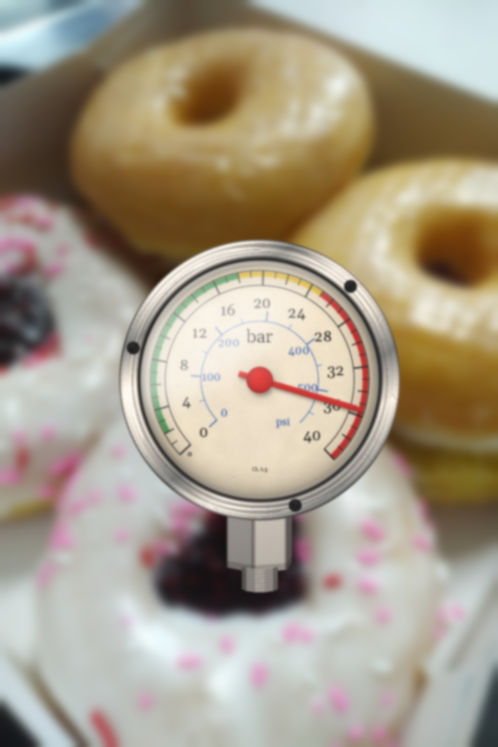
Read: {"value": 35.5, "unit": "bar"}
